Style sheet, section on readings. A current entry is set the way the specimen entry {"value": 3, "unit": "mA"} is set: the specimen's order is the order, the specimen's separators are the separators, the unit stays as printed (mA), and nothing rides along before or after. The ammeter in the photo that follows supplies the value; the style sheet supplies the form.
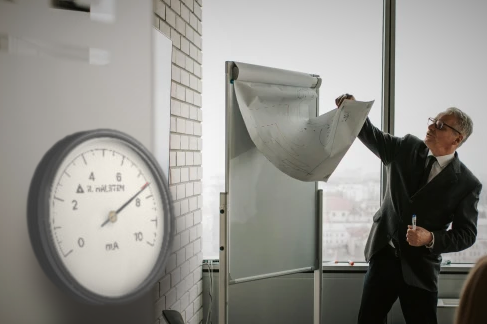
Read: {"value": 7.5, "unit": "mA"}
